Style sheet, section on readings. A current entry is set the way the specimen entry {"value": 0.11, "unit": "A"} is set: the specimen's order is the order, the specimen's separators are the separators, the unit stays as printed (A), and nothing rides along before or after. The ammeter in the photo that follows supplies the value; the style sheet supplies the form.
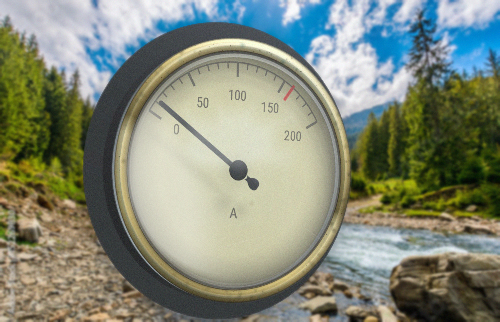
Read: {"value": 10, "unit": "A"}
